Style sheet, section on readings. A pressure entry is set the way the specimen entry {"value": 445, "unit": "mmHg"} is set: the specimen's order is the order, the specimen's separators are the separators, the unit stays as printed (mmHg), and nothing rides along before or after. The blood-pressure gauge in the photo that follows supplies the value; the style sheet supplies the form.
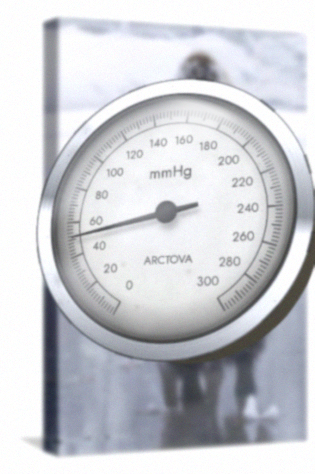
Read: {"value": 50, "unit": "mmHg"}
